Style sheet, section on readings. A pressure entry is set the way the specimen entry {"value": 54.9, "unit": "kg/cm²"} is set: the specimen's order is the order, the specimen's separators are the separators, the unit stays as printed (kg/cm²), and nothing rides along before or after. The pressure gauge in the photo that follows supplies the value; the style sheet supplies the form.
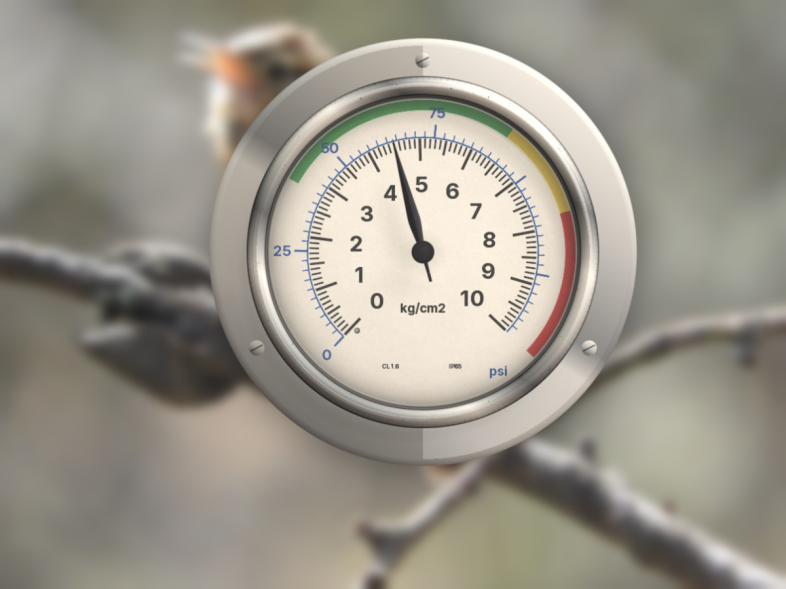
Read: {"value": 4.5, "unit": "kg/cm²"}
